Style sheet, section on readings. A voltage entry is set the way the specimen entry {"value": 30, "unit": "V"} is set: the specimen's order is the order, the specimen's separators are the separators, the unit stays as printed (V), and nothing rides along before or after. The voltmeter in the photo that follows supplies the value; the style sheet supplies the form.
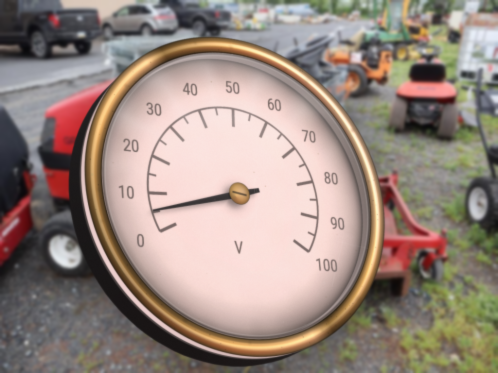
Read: {"value": 5, "unit": "V"}
